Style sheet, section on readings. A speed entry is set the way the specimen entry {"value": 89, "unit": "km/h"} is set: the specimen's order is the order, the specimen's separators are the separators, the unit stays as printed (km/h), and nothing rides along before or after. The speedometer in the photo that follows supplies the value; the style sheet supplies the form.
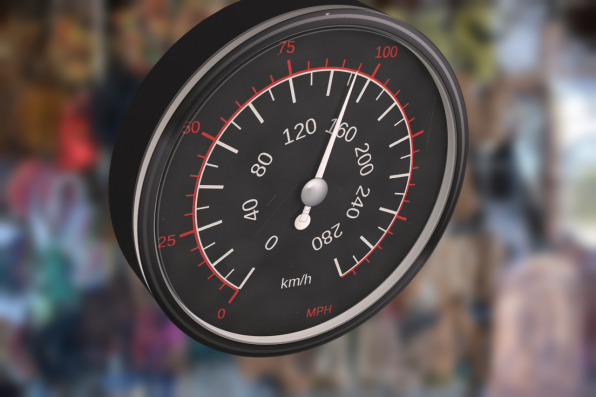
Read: {"value": 150, "unit": "km/h"}
